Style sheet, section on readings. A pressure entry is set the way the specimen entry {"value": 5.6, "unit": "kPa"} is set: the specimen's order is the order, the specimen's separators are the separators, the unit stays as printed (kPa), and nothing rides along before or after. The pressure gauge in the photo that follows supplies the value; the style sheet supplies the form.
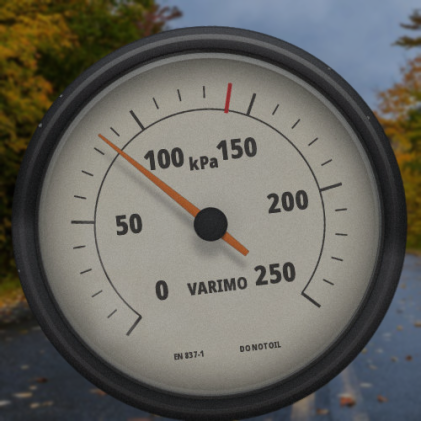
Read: {"value": 85, "unit": "kPa"}
